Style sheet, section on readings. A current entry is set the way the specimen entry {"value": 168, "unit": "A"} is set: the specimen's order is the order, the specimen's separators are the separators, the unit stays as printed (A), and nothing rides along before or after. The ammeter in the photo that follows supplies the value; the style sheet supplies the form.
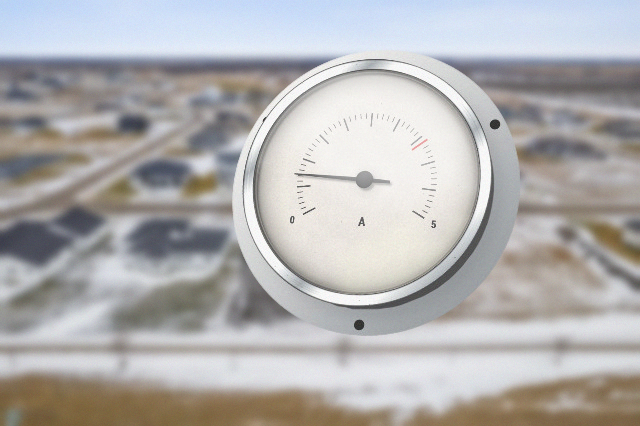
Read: {"value": 0.7, "unit": "A"}
